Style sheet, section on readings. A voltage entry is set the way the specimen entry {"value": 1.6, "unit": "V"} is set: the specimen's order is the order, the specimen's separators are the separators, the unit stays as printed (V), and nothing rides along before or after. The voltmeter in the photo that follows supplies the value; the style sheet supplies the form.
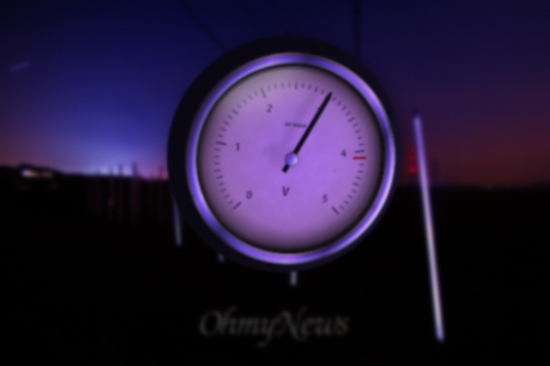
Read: {"value": 3, "unit": "V"}
